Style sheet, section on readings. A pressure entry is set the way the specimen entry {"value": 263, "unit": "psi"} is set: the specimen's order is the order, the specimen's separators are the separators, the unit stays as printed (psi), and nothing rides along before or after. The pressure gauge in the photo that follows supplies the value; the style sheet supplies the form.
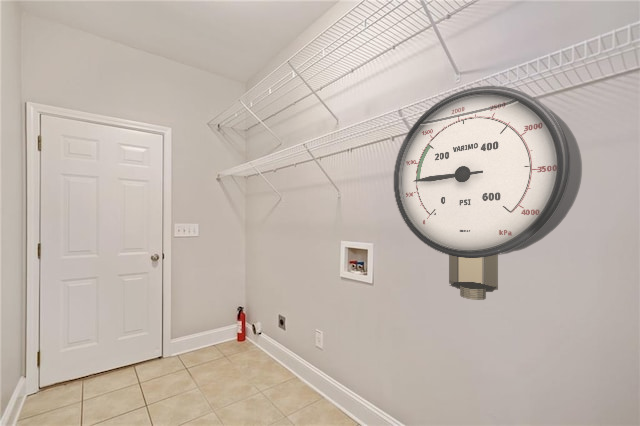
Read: {"value": 100, "unit": "psi"}
